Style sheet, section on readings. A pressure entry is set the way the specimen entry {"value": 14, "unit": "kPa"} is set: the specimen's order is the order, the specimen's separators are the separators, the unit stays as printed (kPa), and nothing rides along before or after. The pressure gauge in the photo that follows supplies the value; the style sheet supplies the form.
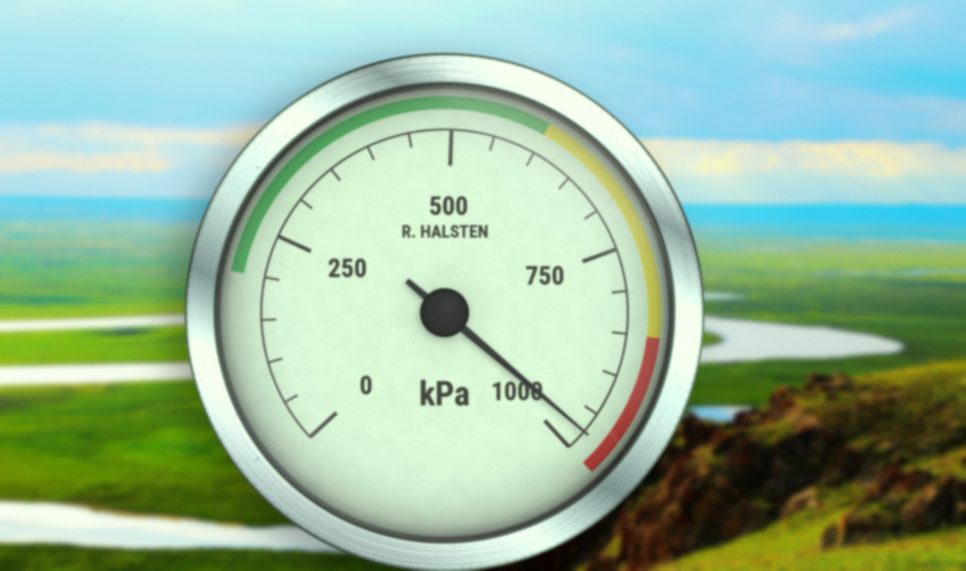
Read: {"value": 975, "unit": "kPa"}
